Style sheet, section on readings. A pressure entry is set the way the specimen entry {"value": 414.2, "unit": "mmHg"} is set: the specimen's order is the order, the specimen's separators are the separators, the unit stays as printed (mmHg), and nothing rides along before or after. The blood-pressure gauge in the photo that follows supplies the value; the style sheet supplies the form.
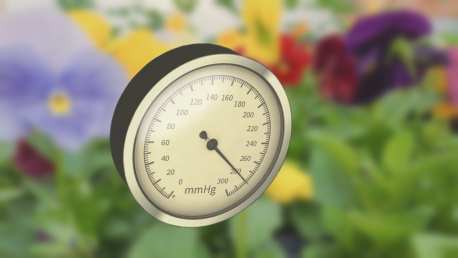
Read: {"value": 280, "unit": "mmHg"}
